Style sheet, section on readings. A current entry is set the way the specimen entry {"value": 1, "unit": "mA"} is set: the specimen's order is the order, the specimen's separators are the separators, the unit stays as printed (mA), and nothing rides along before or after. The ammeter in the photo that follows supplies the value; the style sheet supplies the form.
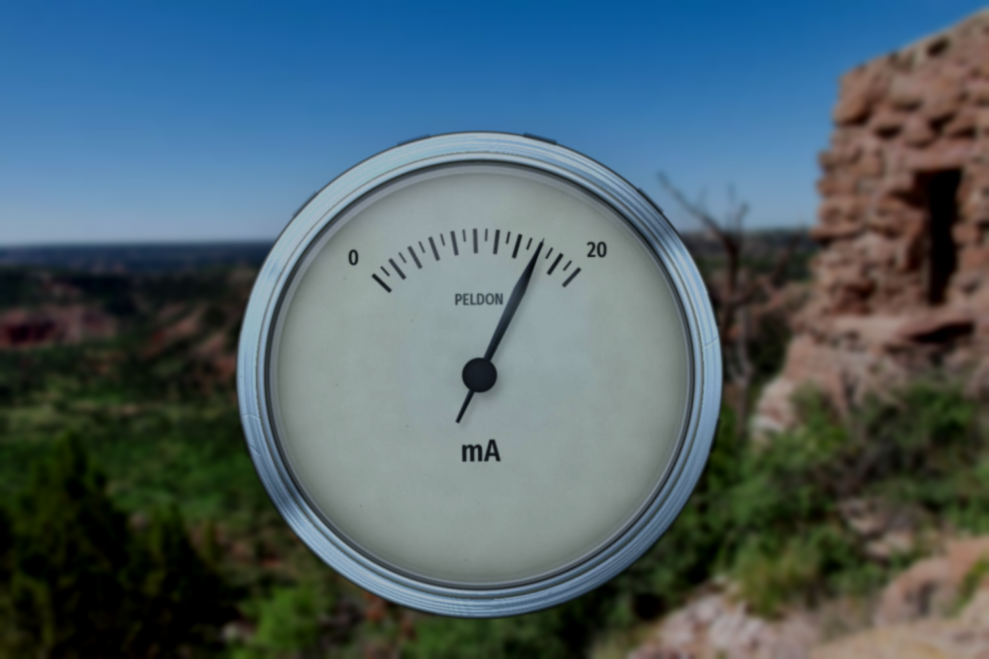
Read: {"value": 16, "unit": "mA"}
